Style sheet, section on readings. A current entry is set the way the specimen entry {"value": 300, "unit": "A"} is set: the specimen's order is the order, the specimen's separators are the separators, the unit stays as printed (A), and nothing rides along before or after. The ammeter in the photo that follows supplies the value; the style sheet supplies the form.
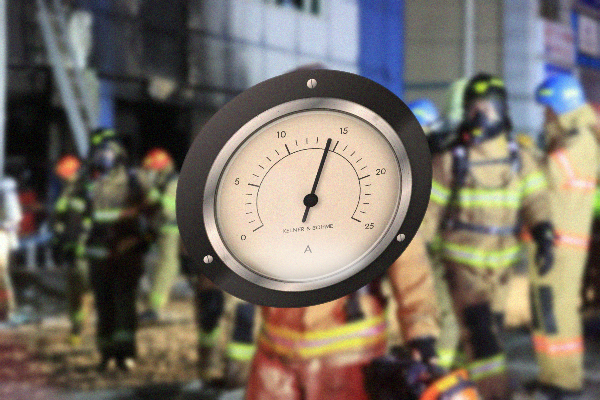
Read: {"value": 14, "unit": "A"}
